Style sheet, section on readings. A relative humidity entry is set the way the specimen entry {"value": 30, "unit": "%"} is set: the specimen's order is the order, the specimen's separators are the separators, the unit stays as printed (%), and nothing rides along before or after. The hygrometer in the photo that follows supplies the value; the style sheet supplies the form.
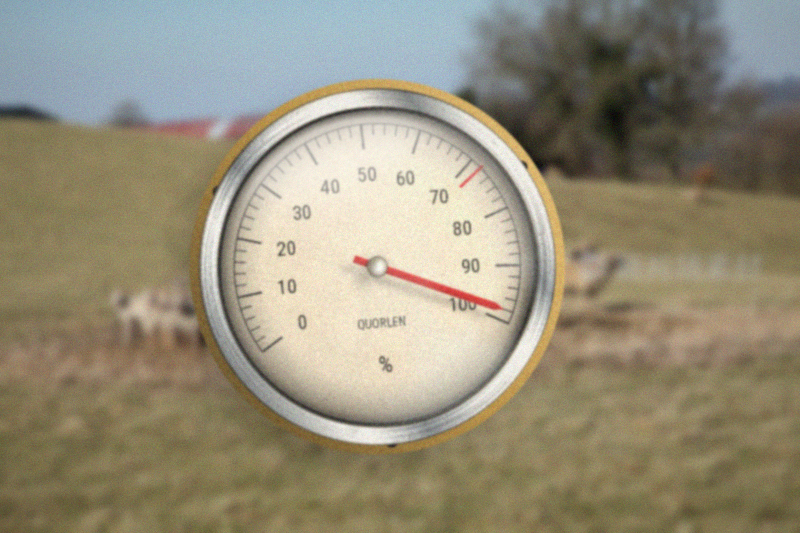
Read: {"value": 98, "unit": "%"}
